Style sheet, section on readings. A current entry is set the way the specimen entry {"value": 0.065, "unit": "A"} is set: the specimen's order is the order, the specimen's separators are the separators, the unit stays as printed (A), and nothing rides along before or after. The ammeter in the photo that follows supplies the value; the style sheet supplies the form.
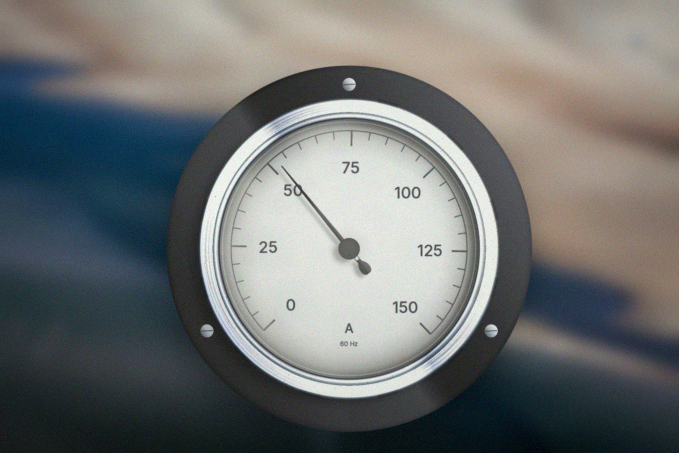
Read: {"value": 52.5, "unit": "A"}
